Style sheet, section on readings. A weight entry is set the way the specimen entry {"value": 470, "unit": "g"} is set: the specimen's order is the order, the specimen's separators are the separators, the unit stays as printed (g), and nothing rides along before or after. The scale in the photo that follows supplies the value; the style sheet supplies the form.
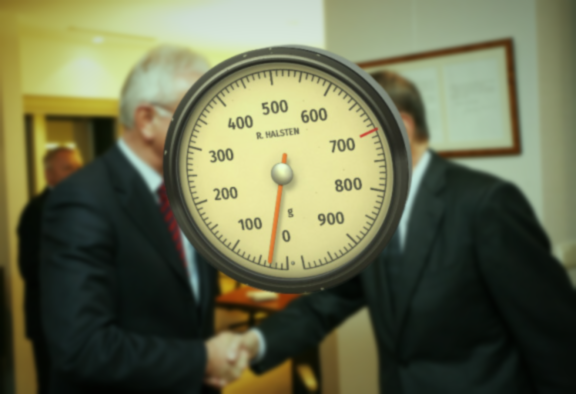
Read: {"value": 30, "unit": "g"}
